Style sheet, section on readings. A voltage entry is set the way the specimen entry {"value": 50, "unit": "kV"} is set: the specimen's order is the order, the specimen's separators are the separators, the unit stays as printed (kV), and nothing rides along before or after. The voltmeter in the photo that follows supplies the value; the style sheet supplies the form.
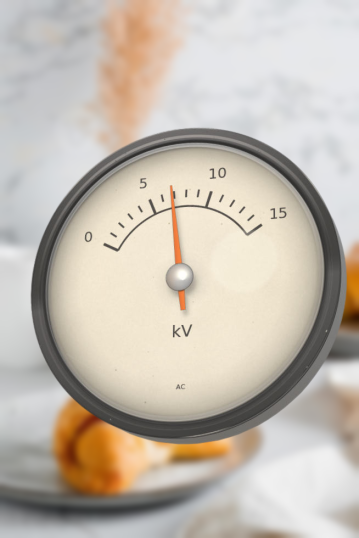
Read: {"value": 7, "unit": "kV"}
